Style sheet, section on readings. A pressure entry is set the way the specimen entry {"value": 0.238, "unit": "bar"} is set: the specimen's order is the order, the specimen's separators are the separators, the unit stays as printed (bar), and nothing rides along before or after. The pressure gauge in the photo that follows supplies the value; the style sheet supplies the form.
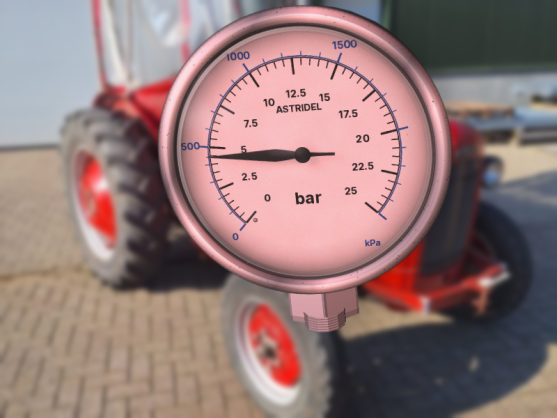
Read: {"value": 4.5, "unit": "bar"}
